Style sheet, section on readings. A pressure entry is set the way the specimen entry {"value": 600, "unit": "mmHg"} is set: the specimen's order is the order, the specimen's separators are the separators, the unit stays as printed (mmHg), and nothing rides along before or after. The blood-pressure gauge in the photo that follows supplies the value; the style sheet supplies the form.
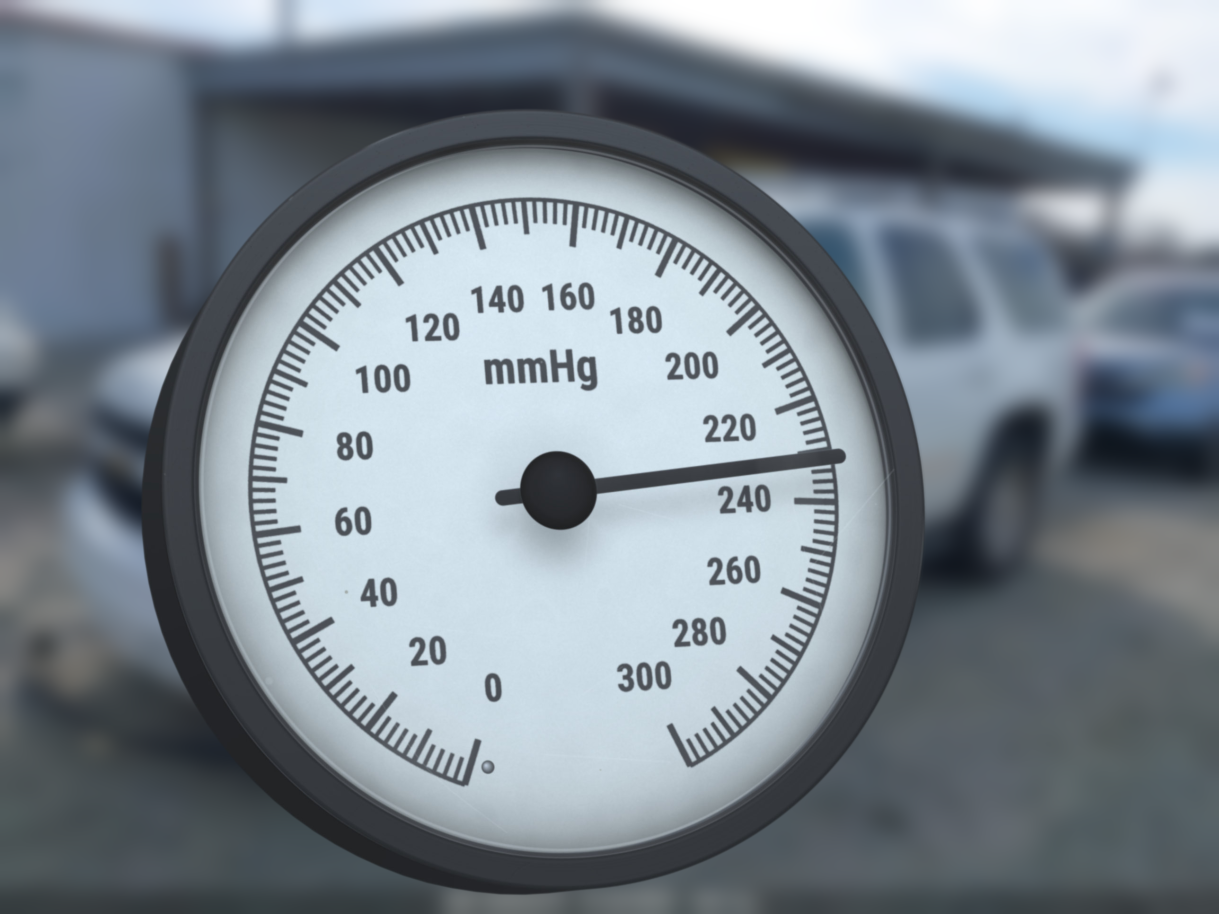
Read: {"value": 232, "unit": "mmHg"}
